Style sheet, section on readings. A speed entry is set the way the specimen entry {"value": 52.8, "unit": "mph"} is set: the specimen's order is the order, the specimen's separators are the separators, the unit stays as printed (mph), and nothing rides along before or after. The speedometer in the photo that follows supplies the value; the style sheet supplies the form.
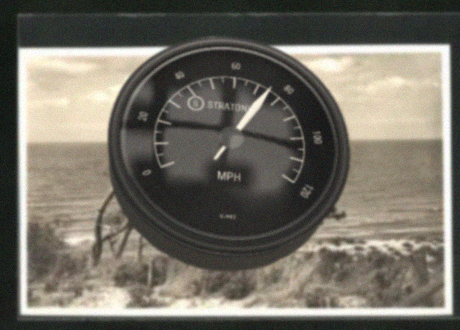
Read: {"value": 75, "unit": "mph"}
